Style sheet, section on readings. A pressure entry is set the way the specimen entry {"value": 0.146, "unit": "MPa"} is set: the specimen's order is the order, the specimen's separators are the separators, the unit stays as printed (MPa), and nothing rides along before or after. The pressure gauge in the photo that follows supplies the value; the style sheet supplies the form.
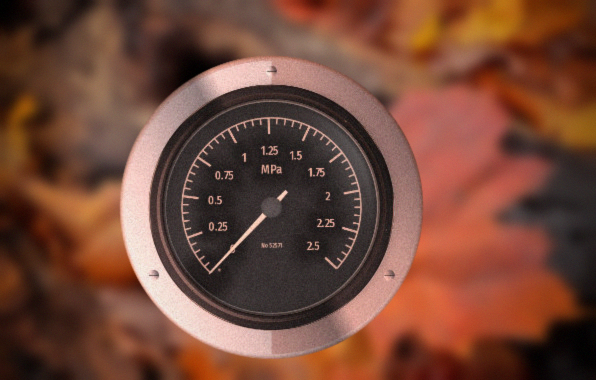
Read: {"value": 0, "unit": "MPa"}
